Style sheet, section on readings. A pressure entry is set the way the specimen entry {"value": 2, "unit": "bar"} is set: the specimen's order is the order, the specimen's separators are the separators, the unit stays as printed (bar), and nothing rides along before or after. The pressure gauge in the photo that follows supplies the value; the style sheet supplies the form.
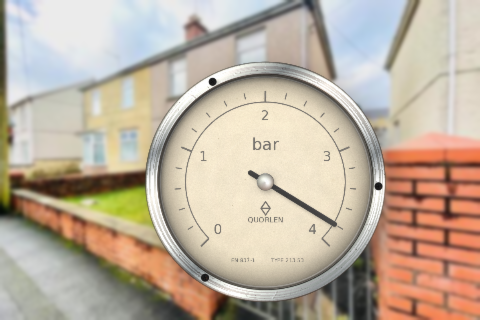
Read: {"value": 3.8, "unit": "bar"}
